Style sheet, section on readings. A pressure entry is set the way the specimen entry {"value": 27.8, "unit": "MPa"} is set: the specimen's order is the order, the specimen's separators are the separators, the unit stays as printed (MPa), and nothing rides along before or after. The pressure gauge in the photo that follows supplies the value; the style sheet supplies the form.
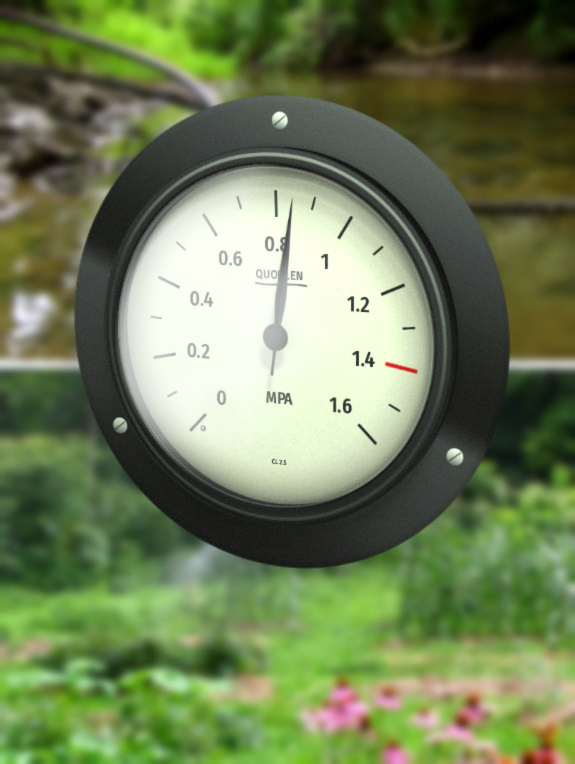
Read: {"value": 0.85, "unit": "MPa"}
